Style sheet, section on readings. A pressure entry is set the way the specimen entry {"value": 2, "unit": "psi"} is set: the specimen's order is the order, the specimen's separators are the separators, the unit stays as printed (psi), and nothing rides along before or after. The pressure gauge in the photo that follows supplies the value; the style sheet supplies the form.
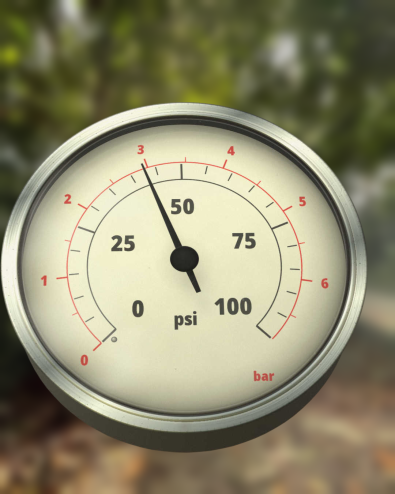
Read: {"value": 42.5, "unit": "psi"}
